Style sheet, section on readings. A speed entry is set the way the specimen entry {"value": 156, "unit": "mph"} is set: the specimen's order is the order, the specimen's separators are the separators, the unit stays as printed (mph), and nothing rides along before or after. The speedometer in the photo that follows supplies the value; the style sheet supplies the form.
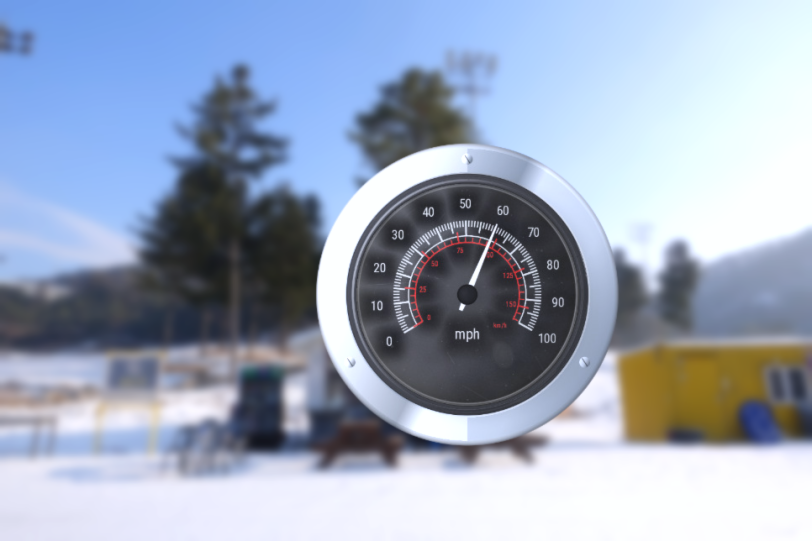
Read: {"value": 60, "unit": "mph"}
